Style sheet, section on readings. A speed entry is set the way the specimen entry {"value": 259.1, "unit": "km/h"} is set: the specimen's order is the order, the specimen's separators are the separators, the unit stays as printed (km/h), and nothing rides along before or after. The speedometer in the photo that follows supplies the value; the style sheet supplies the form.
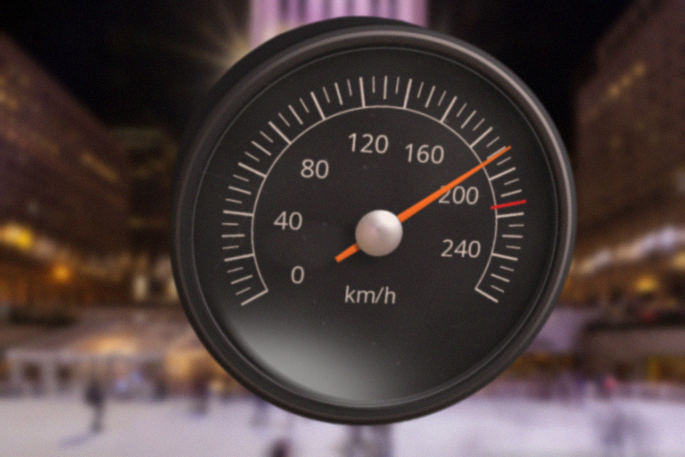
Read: {"value": 190, "unit": "km/h"}
